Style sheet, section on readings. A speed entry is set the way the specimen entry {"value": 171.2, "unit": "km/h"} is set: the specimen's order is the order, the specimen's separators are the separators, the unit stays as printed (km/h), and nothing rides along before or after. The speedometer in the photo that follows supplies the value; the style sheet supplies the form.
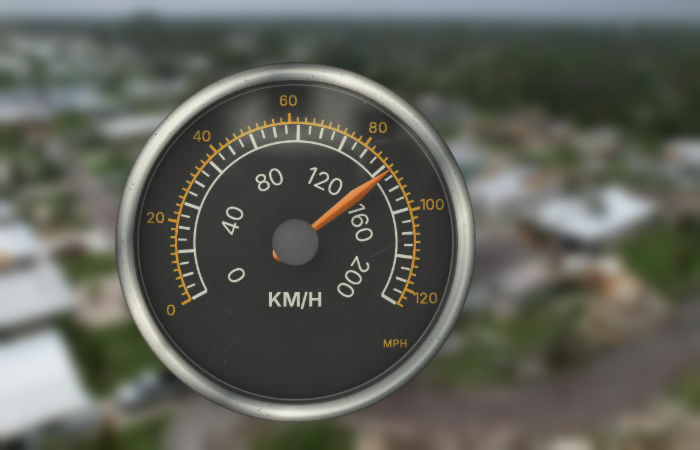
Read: {"value": 142.5, "unit": "km/h"}
